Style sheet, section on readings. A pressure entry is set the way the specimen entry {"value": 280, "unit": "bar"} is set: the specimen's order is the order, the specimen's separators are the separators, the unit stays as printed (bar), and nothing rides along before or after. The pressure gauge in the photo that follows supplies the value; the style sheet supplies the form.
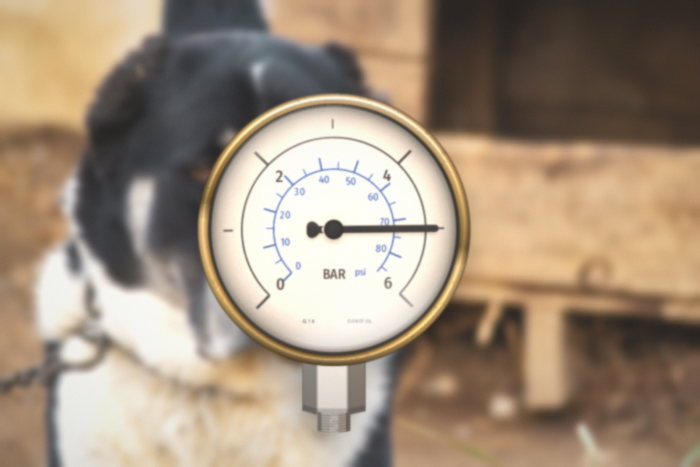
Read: {"value": 5, "unit": "bar"}
